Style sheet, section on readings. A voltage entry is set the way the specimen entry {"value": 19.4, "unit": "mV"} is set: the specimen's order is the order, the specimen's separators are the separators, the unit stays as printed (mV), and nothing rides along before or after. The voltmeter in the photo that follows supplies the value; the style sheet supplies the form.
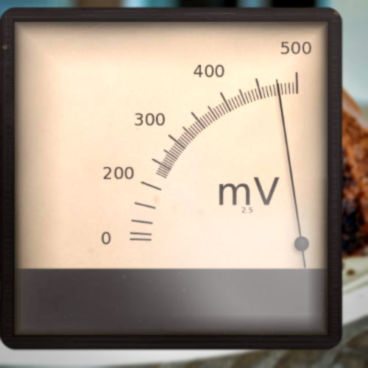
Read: {"value": 475, "unit": "mV"}
